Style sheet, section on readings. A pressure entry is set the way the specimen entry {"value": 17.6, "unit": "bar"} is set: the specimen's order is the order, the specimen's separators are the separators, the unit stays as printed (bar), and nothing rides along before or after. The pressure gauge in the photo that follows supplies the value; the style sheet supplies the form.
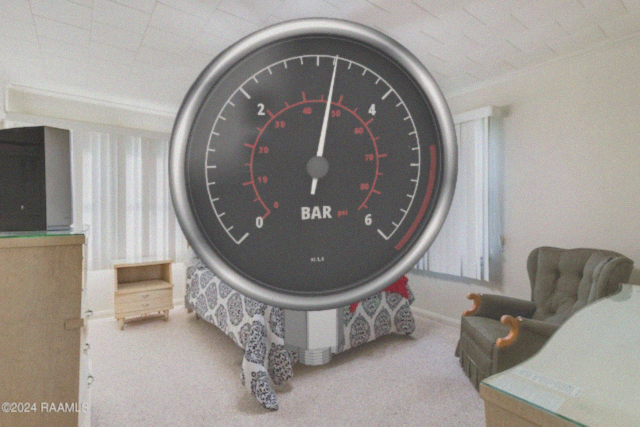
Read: {"value": 3.2, "unit": "bar"}
